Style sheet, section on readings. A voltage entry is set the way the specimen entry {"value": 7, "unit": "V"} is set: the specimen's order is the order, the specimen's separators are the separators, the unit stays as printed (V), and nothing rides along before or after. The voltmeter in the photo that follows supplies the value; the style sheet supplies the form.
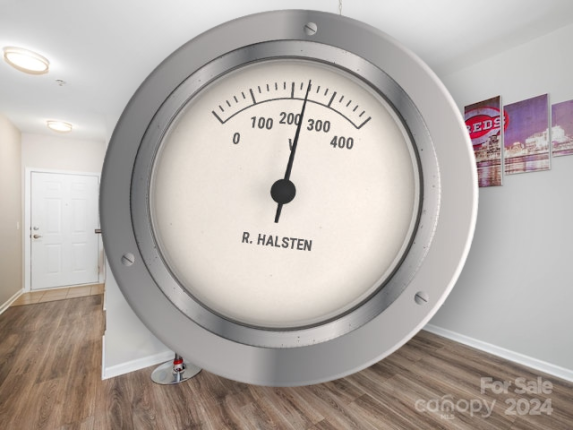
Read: {"value": 240, "unit": "V"}
